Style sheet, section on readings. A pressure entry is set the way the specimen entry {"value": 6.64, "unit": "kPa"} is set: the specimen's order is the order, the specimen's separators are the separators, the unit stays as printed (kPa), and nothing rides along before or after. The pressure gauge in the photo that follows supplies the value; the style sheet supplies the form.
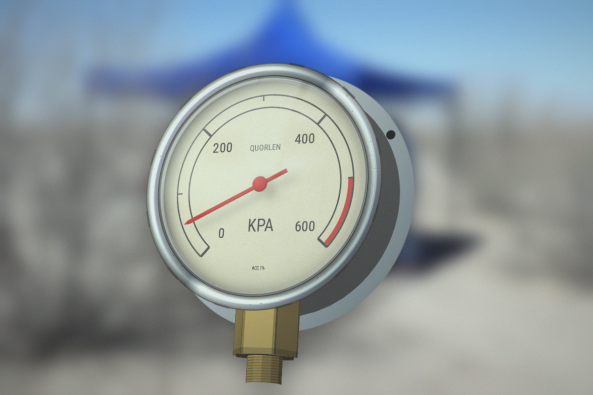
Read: {"value": 50, "unit": "kPa"}
